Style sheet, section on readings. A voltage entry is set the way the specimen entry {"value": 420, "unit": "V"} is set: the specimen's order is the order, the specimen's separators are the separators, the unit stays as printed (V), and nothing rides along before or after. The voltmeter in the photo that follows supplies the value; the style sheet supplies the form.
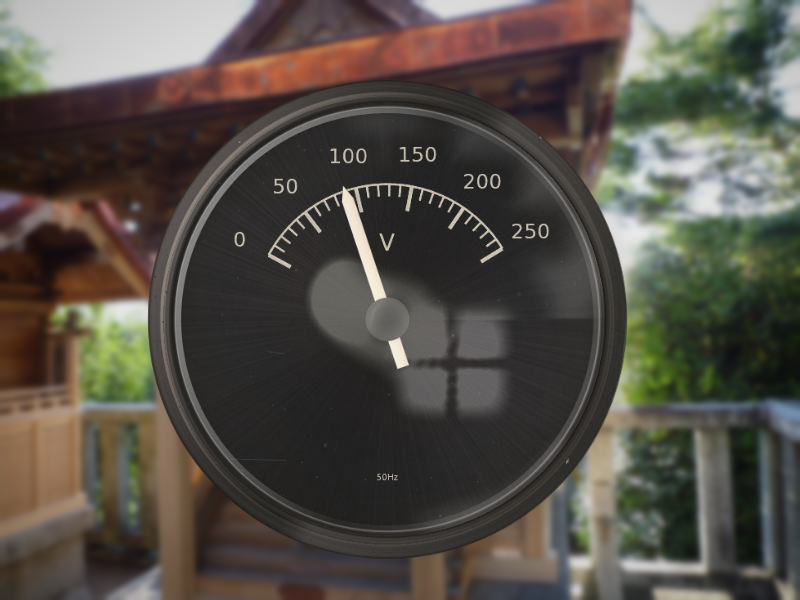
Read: {"value": 90, "unit": "V"}
